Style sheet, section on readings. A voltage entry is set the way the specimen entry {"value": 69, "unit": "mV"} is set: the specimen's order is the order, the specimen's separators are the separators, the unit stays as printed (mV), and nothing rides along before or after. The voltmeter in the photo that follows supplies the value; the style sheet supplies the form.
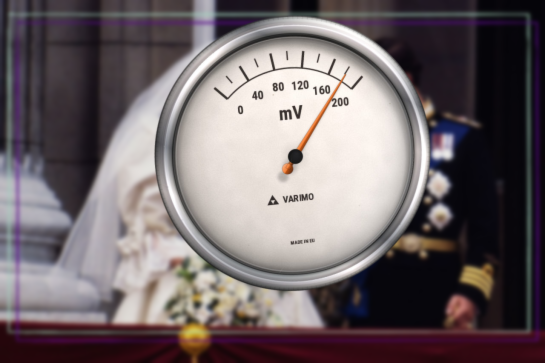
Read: {"value": 180, "unit": "mV"}
